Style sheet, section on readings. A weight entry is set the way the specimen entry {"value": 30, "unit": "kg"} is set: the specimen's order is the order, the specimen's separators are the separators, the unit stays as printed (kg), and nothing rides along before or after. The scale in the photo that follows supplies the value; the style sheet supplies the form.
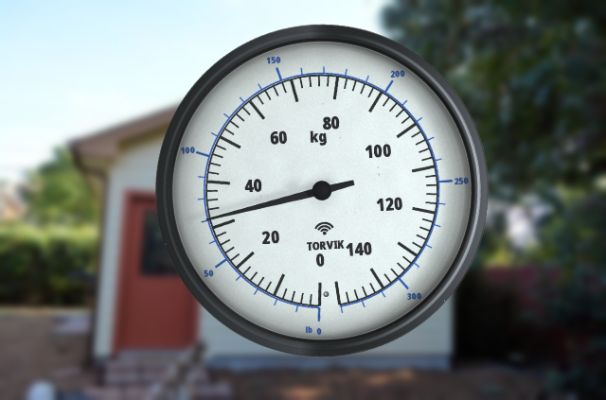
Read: {"value": 32, "unit": "kg"}
